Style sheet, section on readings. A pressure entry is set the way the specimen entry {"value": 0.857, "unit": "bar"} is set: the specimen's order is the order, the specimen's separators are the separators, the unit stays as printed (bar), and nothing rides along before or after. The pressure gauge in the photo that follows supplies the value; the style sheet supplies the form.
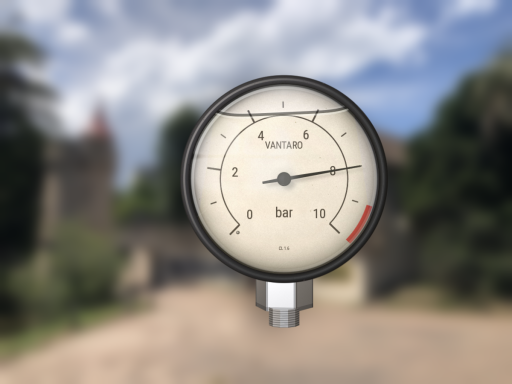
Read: {"value": 8, "unit": "bar"}
